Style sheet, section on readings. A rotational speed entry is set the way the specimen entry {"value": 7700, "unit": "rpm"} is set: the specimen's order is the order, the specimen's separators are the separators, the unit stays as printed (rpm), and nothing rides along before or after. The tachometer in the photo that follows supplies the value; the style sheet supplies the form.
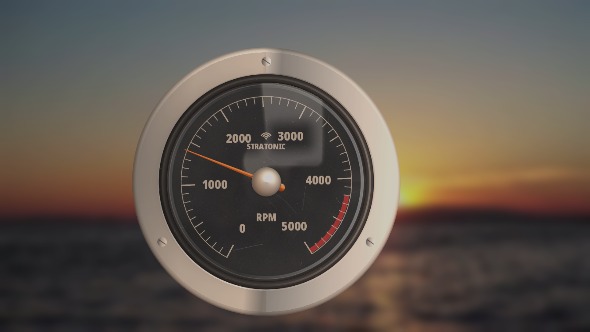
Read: {"value": 1400, "unit": "rpm"}
